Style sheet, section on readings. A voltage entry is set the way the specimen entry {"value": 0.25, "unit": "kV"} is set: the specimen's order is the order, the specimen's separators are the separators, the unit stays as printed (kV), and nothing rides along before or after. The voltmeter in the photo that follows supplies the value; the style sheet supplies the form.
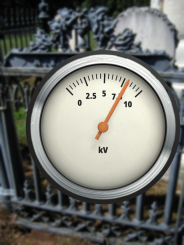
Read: {"value": 8, "unit": "kV"}
